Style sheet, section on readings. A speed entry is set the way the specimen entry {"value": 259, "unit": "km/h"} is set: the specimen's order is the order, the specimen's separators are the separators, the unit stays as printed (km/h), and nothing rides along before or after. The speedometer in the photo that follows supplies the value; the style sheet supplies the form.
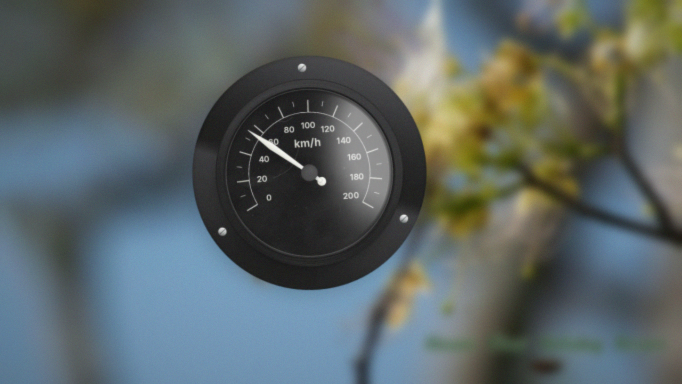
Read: {"value": 55, "unit": "km/h"}
